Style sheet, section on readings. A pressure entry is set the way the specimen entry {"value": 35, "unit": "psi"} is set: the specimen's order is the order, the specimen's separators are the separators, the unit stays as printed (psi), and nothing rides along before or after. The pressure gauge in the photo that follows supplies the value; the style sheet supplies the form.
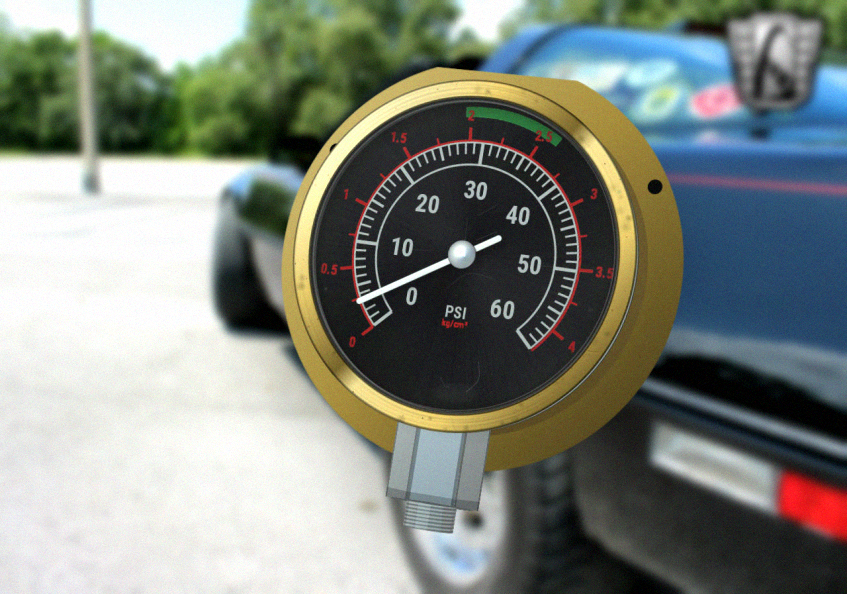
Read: {"value": 3, "unit": "psi"}
